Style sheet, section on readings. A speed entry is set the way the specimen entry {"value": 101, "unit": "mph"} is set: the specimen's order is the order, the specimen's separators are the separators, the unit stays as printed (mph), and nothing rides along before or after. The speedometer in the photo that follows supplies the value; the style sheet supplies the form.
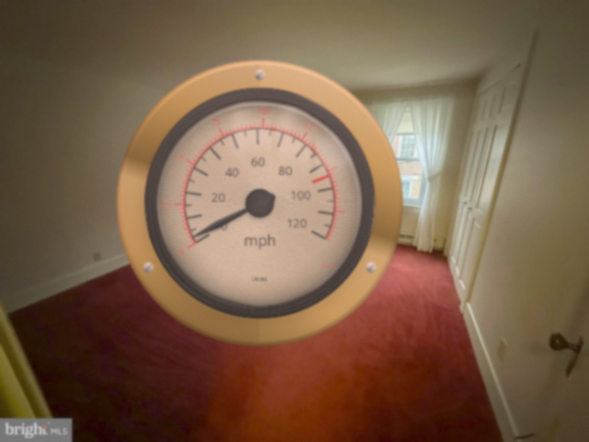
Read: {"value": 2.5, "unit": "mph"}
